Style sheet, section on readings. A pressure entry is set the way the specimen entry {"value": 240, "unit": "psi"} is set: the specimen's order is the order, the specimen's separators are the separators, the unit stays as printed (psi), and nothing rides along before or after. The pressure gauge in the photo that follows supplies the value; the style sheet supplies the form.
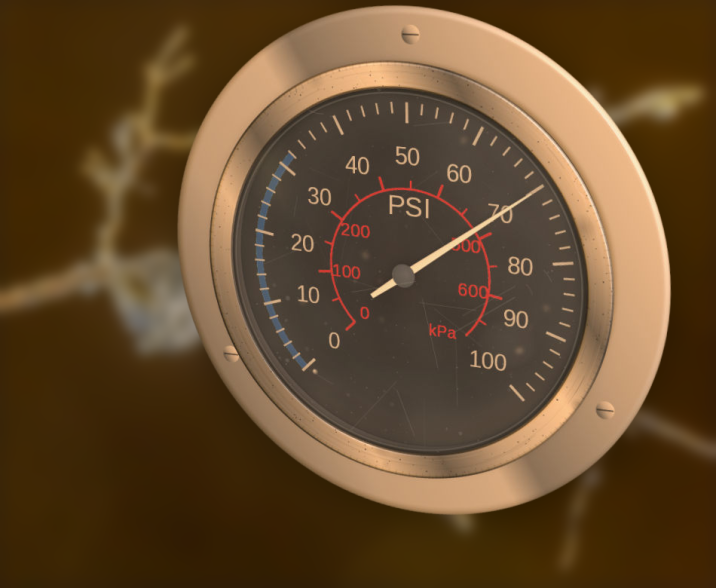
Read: {"value": 70, "unit": "psi"}
